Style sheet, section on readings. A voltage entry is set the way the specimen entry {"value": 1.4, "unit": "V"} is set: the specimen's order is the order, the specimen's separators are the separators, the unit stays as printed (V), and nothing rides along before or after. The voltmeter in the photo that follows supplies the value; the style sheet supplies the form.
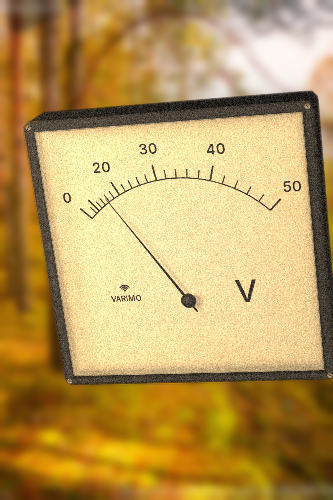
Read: {"value": 16, "unit": "V"}
